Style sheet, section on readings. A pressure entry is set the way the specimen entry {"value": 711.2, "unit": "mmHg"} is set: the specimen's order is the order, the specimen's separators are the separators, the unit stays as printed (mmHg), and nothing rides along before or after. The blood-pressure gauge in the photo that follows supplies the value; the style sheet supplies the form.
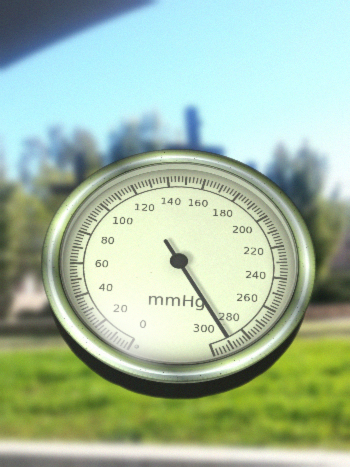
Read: {"value": 290, "unit": "mmHg"}
